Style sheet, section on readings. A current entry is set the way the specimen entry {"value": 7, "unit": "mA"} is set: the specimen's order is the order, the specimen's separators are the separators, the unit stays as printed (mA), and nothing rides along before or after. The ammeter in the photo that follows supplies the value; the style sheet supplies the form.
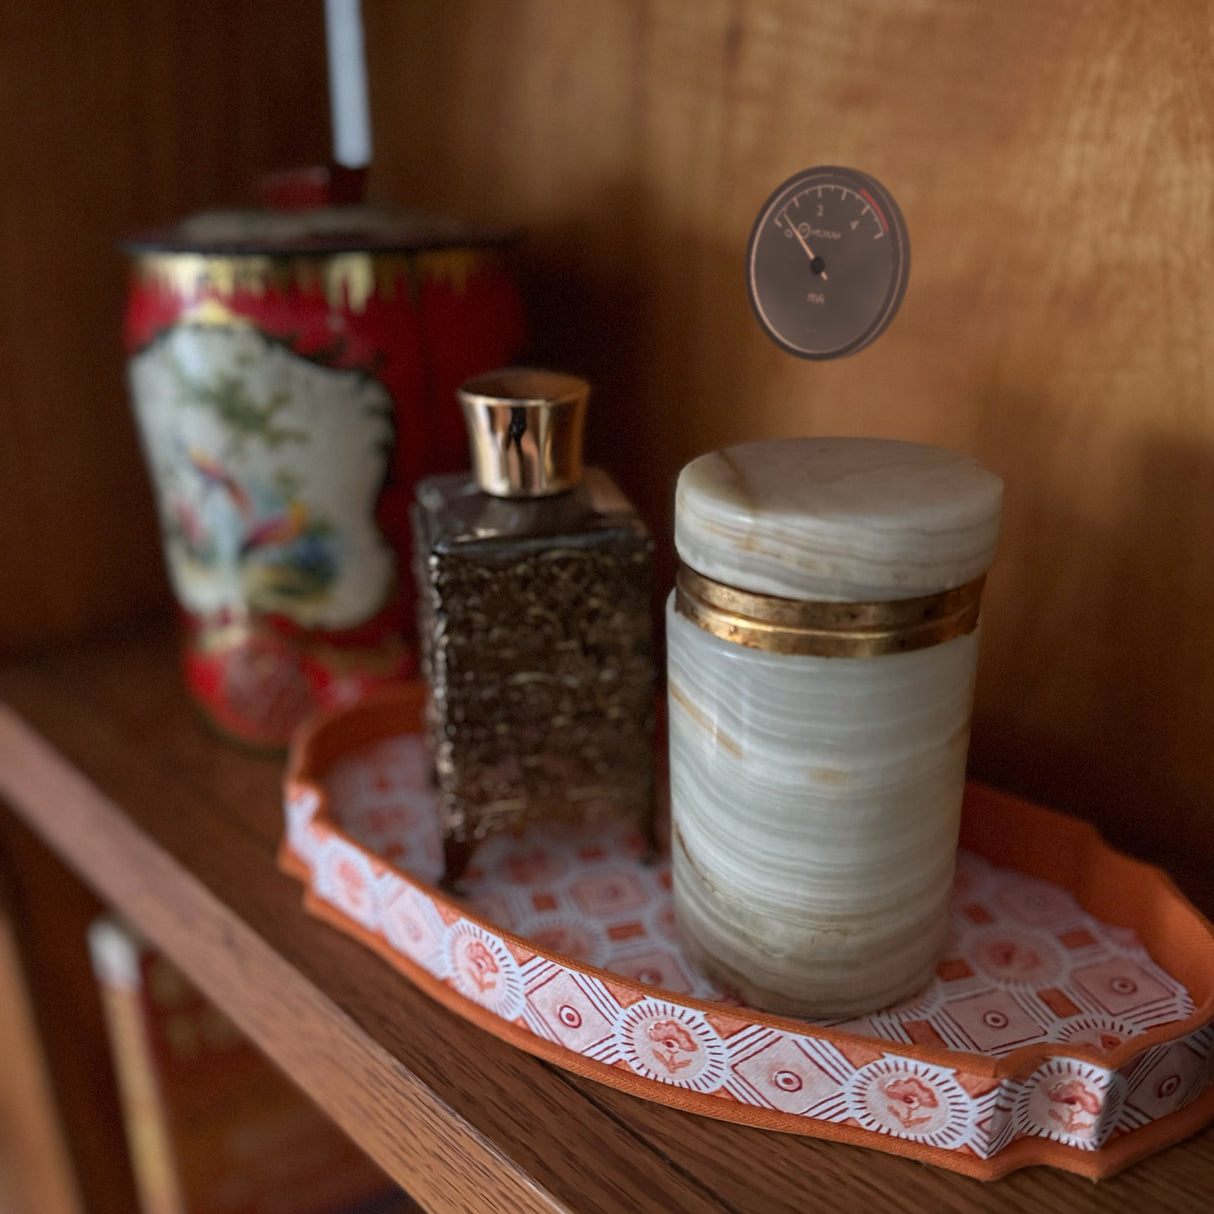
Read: {"value": 0.5, "unit": "mA"}
